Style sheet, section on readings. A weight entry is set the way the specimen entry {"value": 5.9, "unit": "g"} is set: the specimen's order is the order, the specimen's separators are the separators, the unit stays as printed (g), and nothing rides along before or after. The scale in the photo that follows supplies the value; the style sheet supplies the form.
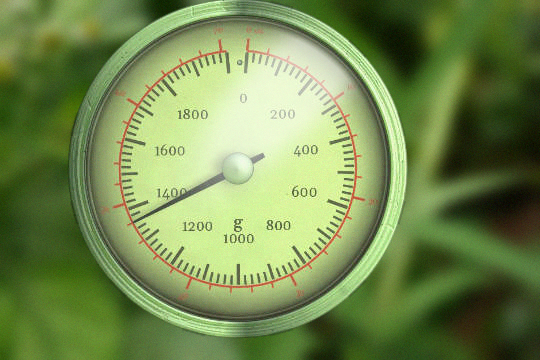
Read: {"value": 1360, "unit": "g"}
